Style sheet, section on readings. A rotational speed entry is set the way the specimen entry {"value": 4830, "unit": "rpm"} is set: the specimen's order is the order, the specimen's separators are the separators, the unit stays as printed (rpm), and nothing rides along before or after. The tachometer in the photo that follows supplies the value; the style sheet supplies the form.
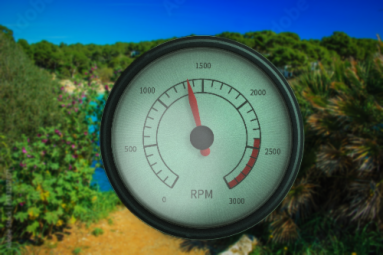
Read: {"value": 1350, "unit": "rpm"}
